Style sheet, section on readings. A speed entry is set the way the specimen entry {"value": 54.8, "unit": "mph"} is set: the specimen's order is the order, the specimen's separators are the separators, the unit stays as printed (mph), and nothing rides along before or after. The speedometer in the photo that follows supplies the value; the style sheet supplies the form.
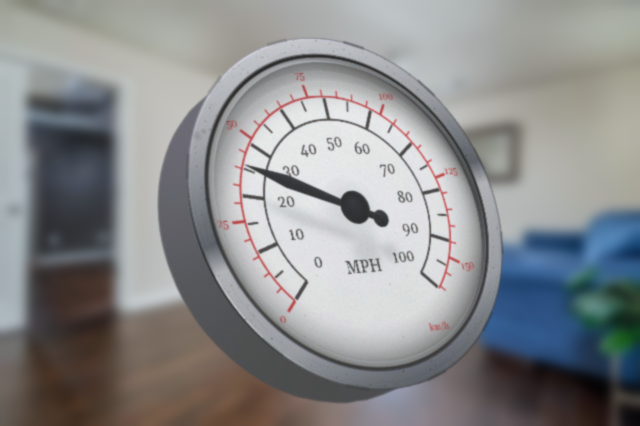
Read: {"value": 25, "unit": "mph"}
